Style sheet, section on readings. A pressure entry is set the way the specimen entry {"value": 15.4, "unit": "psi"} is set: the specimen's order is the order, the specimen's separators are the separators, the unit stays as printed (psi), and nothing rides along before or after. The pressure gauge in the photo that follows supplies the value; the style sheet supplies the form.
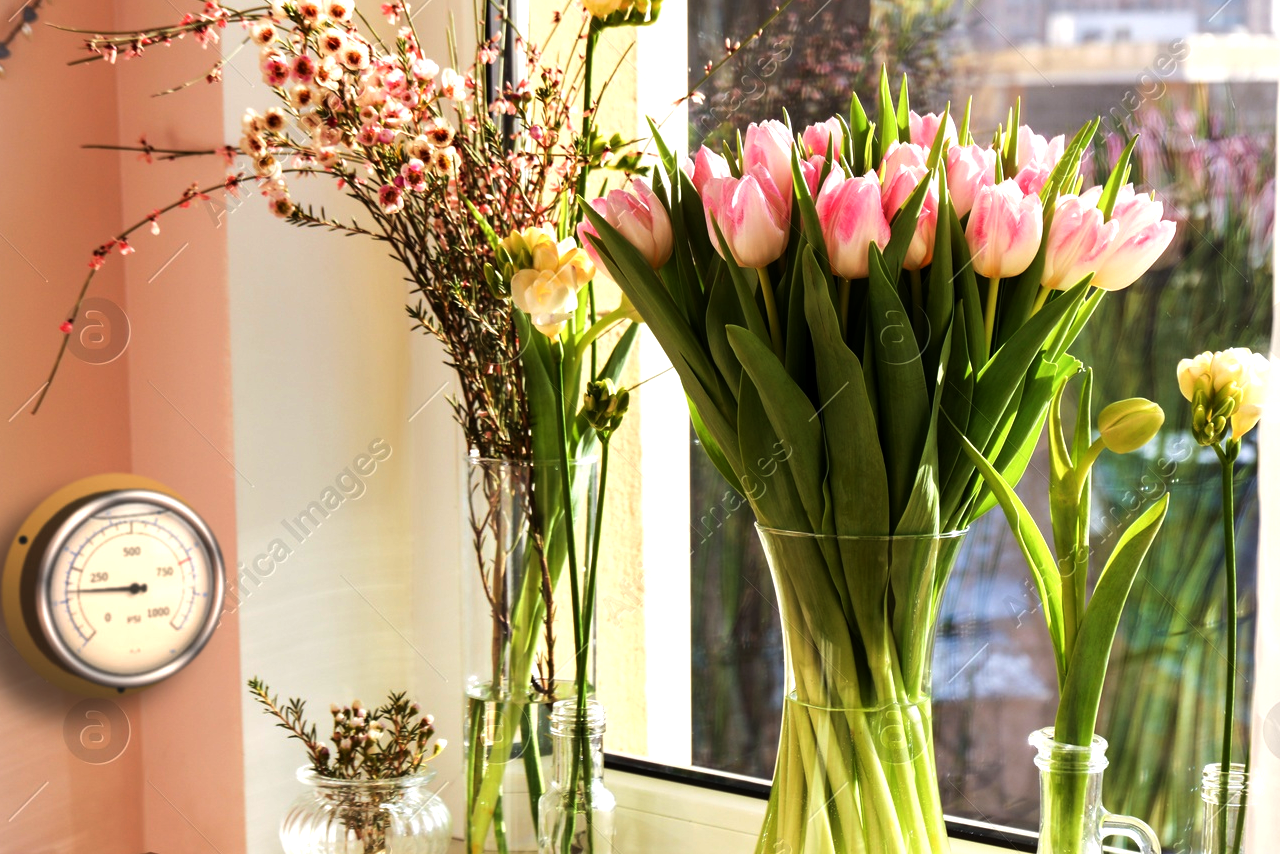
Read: {"value": 175, "unit": "psi"}
